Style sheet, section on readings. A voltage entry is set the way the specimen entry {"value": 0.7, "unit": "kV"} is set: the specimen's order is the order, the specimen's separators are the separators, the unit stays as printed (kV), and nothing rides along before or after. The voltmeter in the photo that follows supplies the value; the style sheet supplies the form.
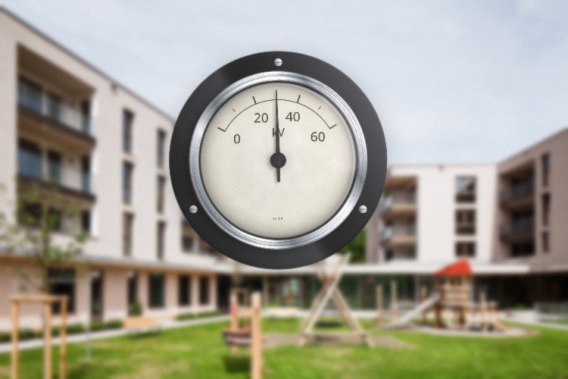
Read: {"value": 30, "unit": "kV"}
